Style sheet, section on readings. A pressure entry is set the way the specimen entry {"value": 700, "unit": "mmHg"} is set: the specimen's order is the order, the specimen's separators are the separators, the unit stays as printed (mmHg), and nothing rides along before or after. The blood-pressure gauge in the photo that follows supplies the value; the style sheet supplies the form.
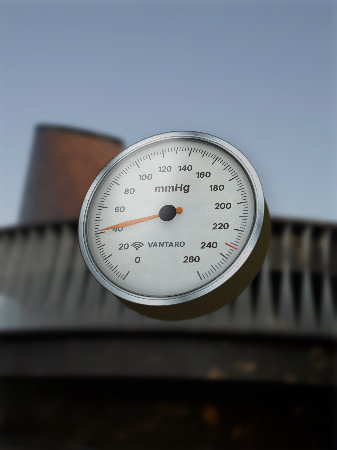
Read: {"value": 40, "unit": "mmHg"}
